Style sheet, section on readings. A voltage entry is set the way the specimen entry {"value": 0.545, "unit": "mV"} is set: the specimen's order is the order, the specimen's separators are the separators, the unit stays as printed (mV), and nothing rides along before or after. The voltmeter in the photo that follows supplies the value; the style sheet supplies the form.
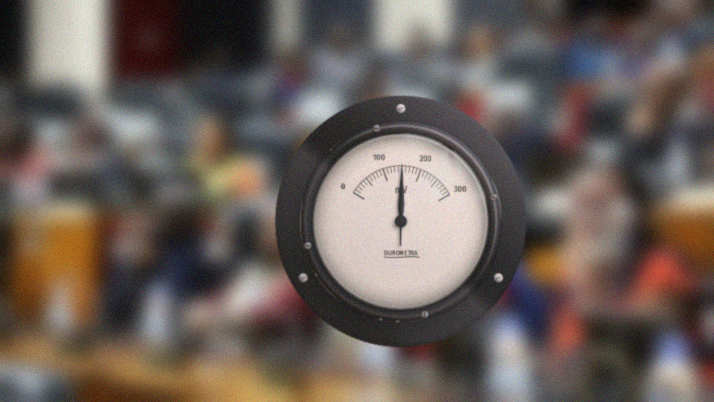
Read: {"value": 150, "unit": "mV"}
